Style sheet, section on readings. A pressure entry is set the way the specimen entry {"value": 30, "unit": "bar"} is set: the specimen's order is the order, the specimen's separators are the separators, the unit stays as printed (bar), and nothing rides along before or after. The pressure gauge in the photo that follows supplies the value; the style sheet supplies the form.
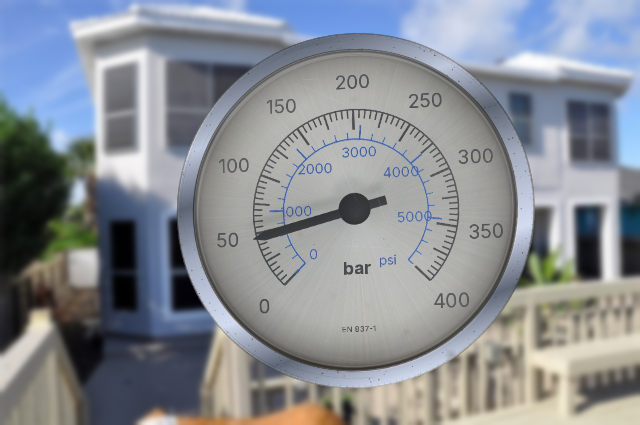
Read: {"value": 45, "unit": "bar"}
